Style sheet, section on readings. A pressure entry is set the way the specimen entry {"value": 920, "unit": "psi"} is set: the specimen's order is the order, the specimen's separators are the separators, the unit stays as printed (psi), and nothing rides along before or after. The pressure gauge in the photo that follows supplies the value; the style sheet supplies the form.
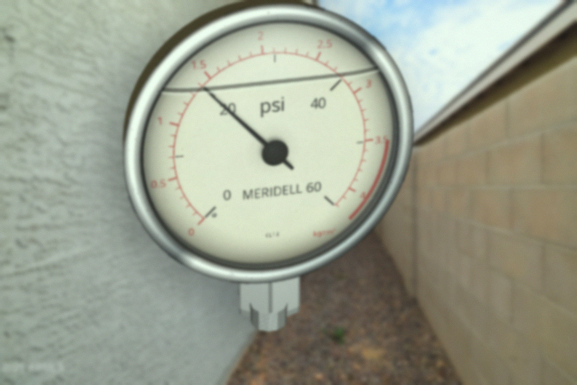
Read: {"value": 20, "unit": "psi"}
